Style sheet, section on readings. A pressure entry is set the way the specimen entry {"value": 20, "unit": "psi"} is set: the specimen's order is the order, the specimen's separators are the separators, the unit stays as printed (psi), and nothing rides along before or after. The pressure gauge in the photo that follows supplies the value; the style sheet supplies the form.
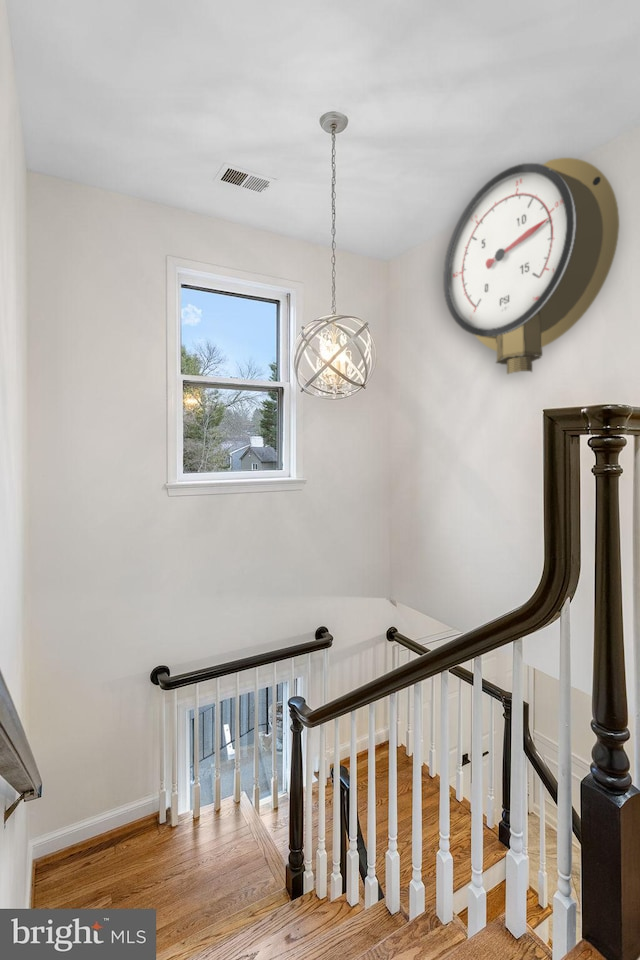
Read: {"value": 12, "unit": "psi"}
